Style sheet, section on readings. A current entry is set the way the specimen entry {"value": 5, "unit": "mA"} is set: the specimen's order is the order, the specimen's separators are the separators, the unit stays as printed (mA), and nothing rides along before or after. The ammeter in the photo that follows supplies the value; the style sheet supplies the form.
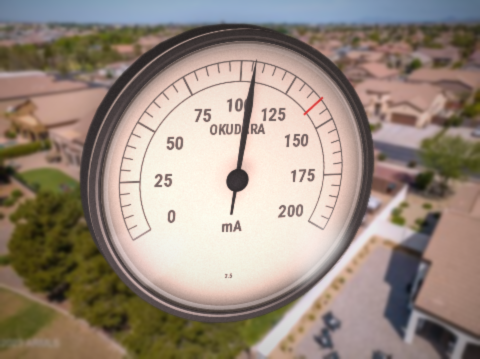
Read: {"value": 105, "unit": "mA"}
